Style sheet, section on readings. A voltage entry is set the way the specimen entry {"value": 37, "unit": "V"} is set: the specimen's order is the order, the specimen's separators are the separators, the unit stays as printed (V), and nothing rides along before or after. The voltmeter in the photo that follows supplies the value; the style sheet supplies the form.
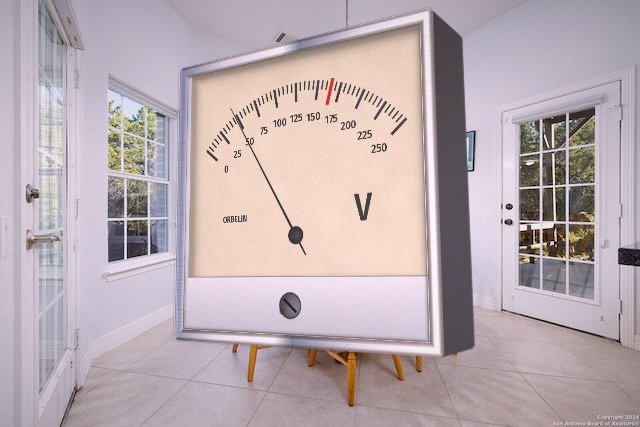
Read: {"value": 50, "unit": "V"}
